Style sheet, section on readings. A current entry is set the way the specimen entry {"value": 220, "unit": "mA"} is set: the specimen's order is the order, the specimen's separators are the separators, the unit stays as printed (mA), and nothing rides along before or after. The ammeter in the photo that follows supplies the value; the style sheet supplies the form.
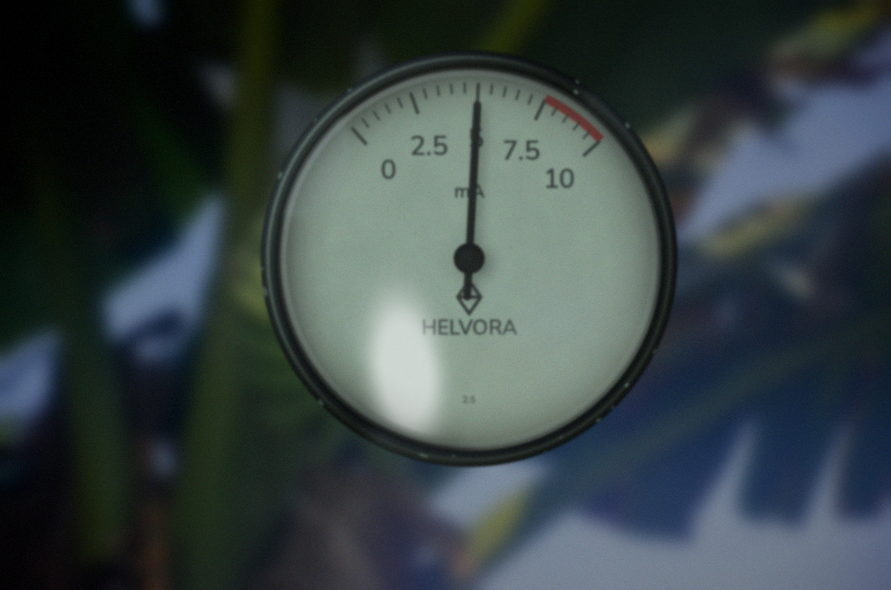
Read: {"value": 5, "unit": "mA"}
